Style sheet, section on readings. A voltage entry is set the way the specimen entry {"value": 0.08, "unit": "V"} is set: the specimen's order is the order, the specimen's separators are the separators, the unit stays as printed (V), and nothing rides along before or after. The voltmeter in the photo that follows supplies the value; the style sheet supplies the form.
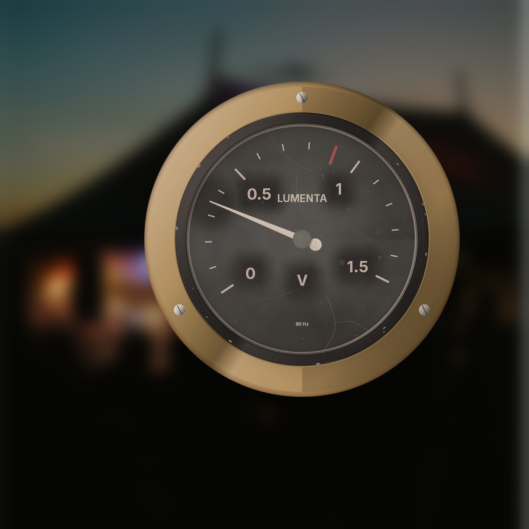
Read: {"value": 0.35, "unit": "V"}
